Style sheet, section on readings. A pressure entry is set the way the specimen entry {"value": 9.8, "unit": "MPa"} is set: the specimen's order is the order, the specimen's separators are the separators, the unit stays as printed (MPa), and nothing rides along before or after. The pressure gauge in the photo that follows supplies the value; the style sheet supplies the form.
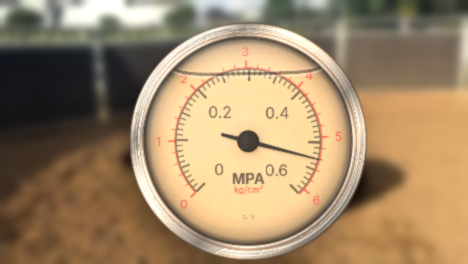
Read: {"value": 0.53, "unit": "MPa"}
